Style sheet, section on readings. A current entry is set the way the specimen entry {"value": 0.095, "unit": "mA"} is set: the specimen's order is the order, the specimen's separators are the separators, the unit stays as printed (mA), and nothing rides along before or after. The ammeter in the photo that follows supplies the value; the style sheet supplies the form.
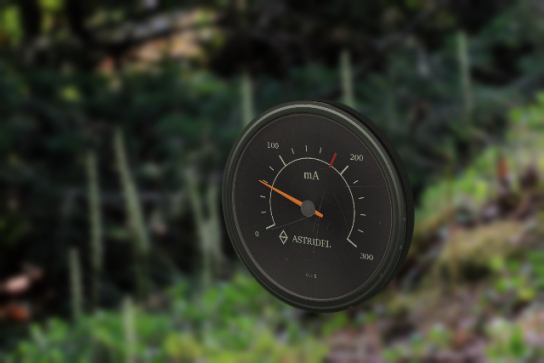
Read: {"value": 60, "unit": "mA"}
